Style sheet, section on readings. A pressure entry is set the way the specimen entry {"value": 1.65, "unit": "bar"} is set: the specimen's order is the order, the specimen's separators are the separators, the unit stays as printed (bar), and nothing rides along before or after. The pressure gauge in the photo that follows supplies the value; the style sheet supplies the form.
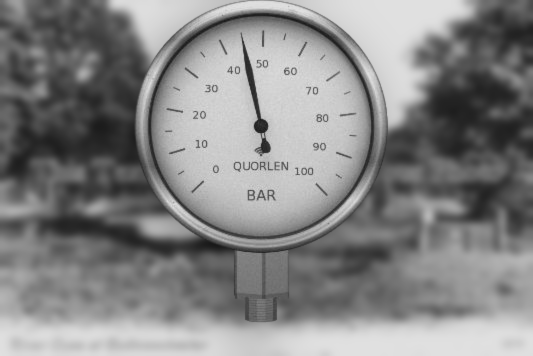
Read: {"value": 45, "unit": "bar"}
